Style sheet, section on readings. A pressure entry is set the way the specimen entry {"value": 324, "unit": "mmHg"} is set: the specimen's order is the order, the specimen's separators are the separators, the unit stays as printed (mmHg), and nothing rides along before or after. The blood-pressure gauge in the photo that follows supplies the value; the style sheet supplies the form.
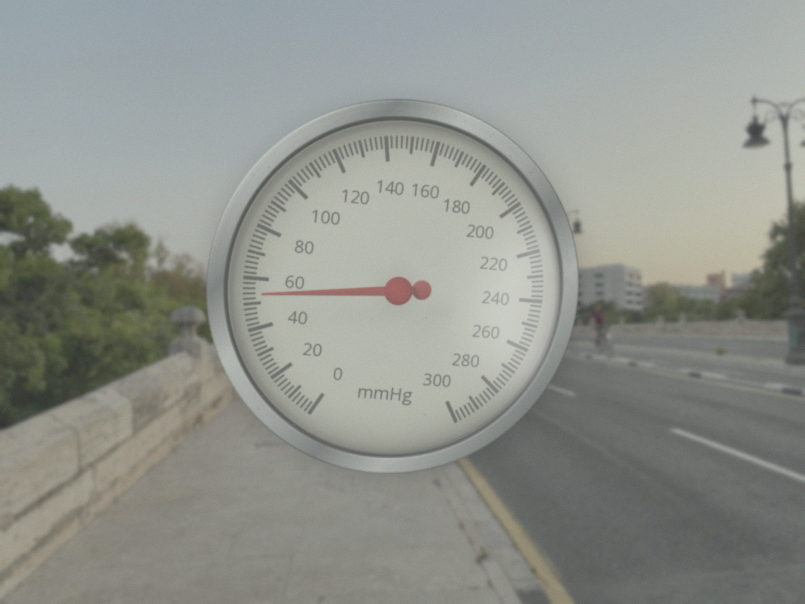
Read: {"value": 54, "unit": "mmHg"}
